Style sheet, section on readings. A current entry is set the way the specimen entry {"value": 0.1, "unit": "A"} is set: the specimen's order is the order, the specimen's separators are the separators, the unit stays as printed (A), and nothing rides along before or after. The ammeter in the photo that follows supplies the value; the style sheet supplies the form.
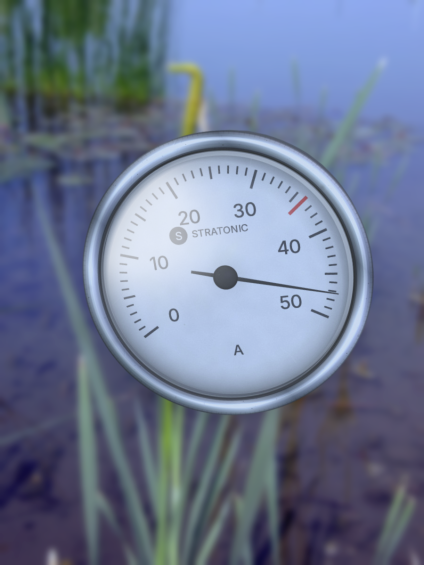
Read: {"value": 47, "unit": "A"}
